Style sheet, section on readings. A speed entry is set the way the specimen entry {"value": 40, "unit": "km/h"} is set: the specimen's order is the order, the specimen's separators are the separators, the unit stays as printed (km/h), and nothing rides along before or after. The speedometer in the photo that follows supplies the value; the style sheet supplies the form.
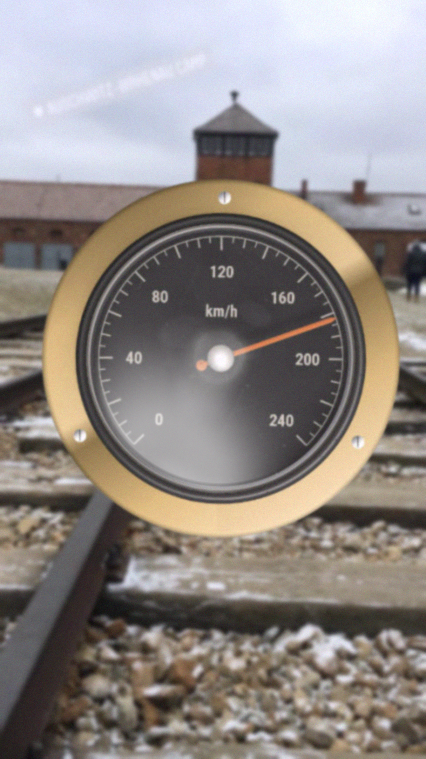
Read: {"value": 182.5, "unit": "km/h"}
